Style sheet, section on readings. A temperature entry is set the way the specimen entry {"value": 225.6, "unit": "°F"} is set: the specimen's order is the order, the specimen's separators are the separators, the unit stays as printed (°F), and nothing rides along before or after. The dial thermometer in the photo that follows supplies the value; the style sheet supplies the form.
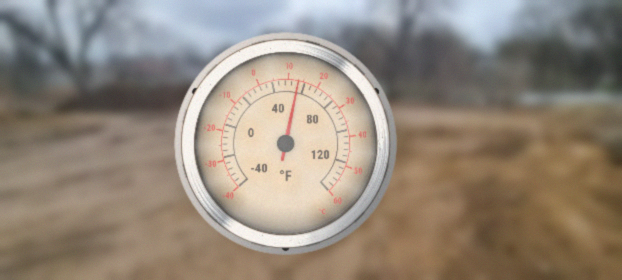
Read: {"value": 56, "unit": "°F"}
